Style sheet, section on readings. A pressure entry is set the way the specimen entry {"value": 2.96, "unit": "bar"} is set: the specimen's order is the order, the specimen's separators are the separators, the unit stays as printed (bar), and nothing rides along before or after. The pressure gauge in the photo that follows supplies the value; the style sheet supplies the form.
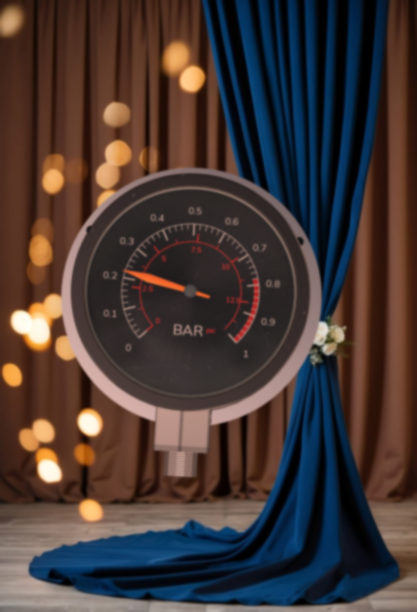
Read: {"value": 0.22, "unit": "bar"}
